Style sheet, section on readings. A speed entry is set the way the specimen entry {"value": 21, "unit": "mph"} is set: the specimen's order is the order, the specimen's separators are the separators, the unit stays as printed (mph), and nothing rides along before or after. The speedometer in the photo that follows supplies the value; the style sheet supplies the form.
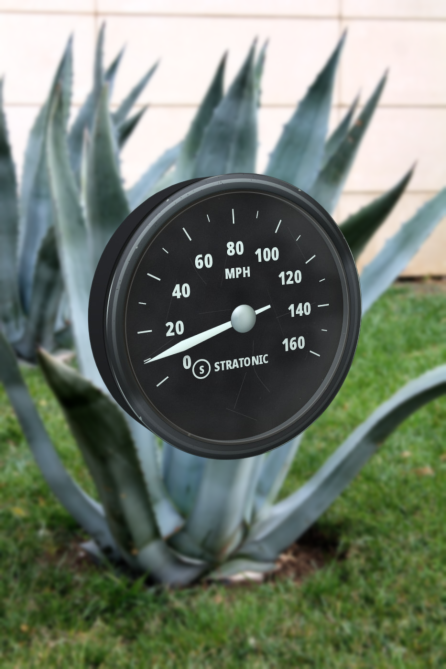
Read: {"value": 10, "unit": "mph"}
